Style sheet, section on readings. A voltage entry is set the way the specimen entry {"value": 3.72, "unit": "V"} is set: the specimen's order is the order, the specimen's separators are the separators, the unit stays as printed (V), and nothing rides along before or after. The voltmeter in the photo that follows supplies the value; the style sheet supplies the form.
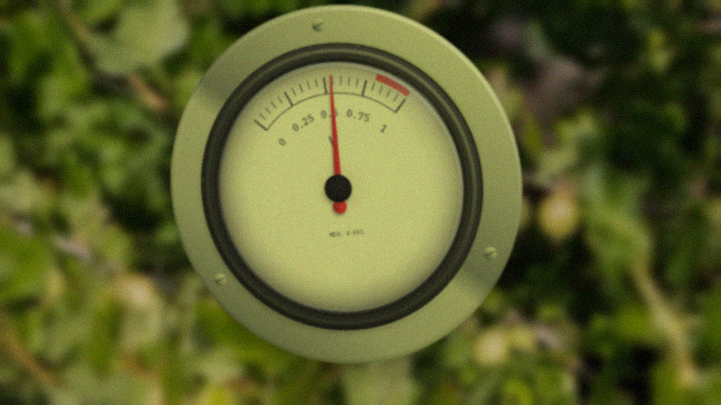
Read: {"value": 0.55, "unit": "V"}
